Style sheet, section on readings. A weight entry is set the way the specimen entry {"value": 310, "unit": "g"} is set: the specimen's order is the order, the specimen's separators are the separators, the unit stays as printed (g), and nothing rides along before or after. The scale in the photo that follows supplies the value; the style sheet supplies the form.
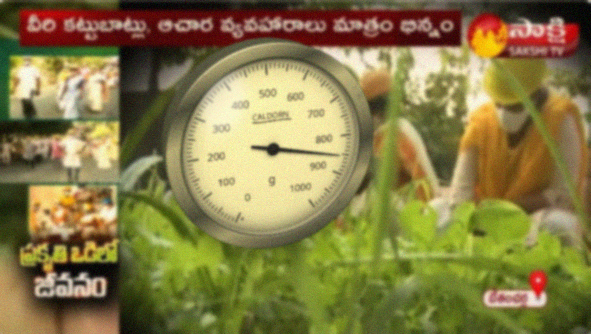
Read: {"value": 850, "unit": "g"}
